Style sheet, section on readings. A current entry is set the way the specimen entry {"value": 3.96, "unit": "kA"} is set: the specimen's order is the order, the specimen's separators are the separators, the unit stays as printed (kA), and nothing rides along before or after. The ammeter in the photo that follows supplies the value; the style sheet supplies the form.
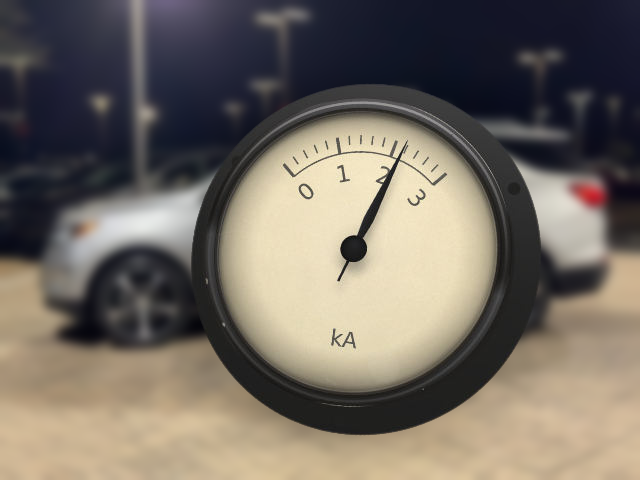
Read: {"value": 2.2, "unit": "kA"}
